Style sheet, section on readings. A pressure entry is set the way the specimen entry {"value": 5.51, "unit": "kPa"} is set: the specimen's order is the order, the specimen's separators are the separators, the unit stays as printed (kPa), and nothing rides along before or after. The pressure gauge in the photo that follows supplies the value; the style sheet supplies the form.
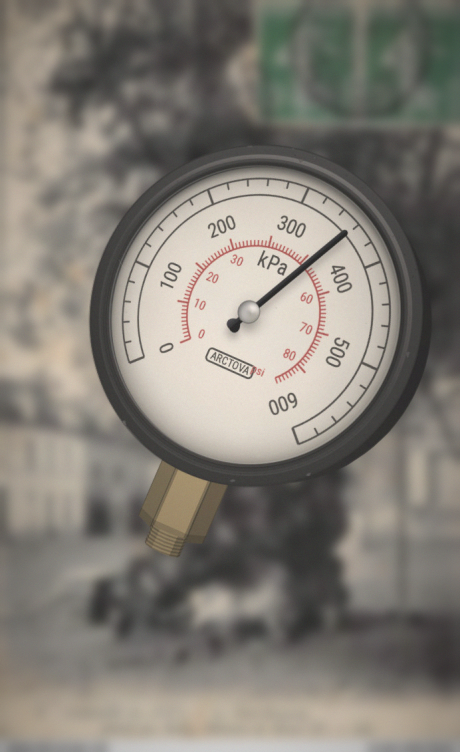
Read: {"value": 360, "unit": "kPa"}
